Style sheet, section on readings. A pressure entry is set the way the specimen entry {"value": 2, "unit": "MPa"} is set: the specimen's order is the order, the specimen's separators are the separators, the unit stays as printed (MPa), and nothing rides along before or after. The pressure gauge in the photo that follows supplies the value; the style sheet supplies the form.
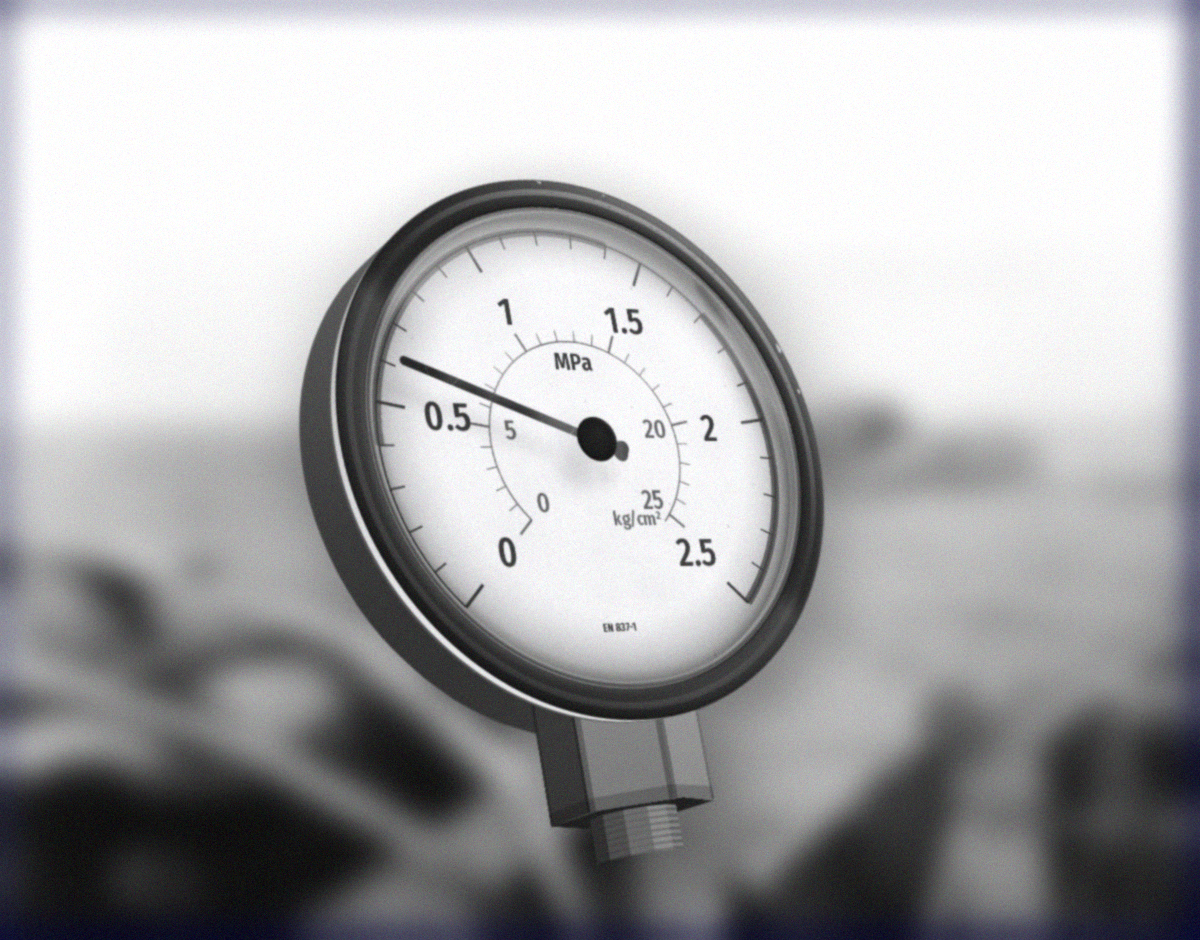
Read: {"value": 0.6, "unit": "MPa"}
